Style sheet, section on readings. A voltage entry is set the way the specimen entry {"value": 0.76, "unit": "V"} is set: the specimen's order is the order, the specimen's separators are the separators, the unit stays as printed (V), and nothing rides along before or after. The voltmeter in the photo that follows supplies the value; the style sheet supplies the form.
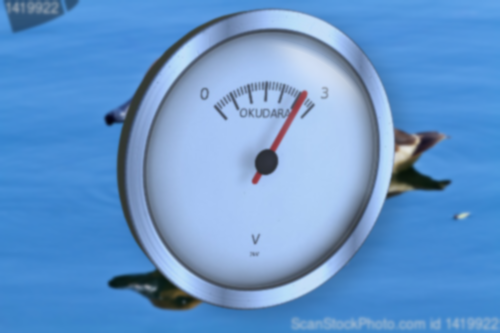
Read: {"value": 2.5, "unit": "V"}
